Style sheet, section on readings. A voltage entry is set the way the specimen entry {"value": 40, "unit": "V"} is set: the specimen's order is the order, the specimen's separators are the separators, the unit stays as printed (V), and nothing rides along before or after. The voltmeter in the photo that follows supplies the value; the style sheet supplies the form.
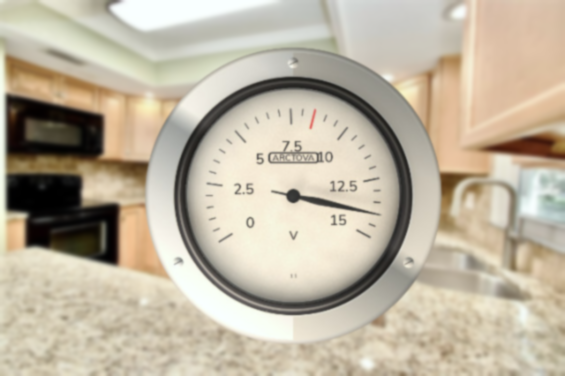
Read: {"value": 14, "unit": "V"}
